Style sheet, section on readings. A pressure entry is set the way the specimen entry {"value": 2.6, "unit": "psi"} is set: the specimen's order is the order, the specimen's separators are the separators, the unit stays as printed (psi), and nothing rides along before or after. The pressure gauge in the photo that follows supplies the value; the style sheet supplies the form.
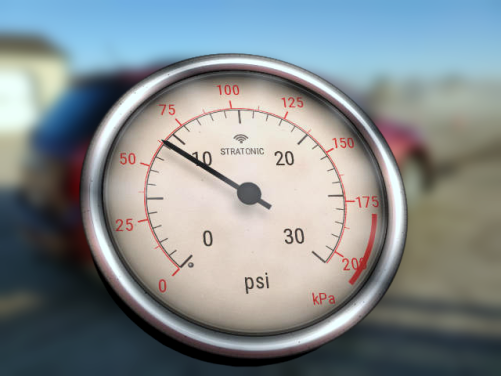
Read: {"value": 9, "unit": "psi"}
